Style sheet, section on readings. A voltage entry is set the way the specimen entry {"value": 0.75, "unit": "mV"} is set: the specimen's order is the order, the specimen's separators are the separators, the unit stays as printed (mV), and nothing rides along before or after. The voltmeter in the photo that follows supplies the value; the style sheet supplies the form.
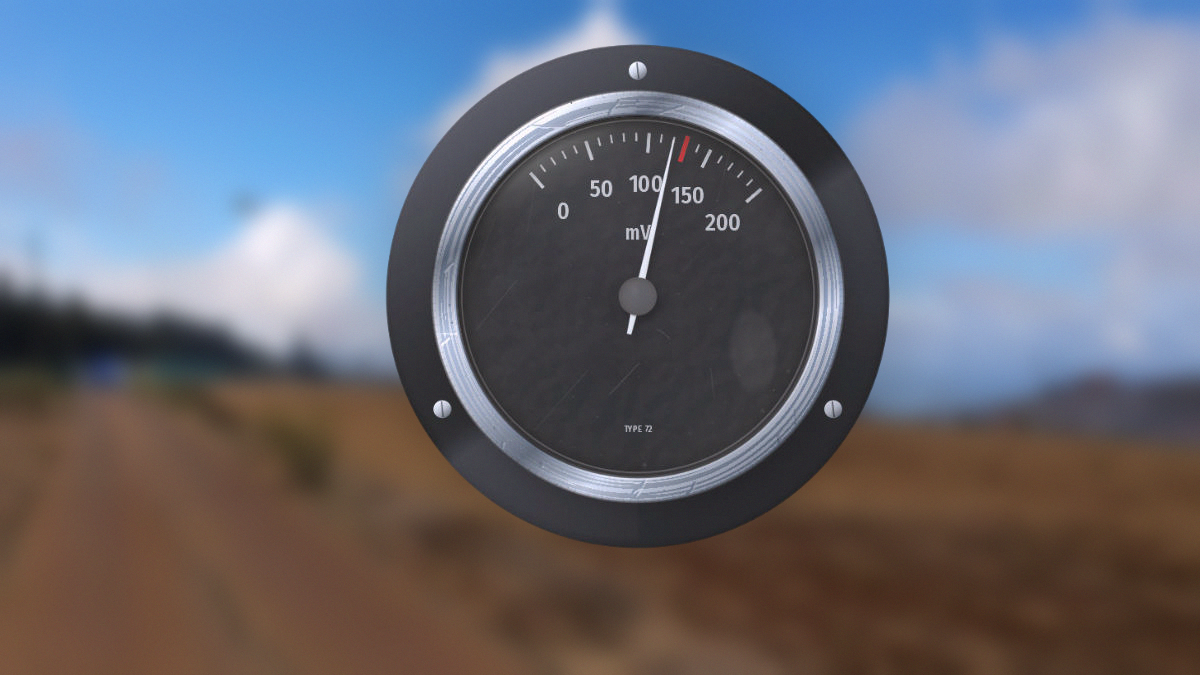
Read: {"value": 120, "unit": "mV"}
